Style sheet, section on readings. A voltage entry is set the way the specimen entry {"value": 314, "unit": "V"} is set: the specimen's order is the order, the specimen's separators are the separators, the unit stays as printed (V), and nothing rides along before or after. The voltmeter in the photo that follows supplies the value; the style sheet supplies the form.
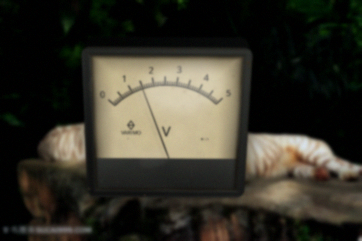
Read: {"value": 1.5, "unit": "V"}
